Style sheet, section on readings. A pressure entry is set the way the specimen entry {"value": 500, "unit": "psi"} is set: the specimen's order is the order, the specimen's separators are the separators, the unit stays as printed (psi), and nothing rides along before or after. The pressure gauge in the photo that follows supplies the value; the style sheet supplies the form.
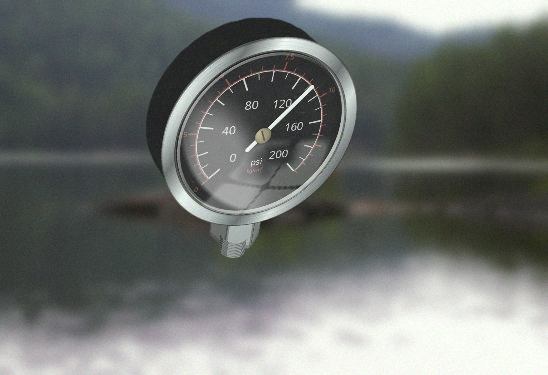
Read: {"value": 130, "unit": "psi"}
